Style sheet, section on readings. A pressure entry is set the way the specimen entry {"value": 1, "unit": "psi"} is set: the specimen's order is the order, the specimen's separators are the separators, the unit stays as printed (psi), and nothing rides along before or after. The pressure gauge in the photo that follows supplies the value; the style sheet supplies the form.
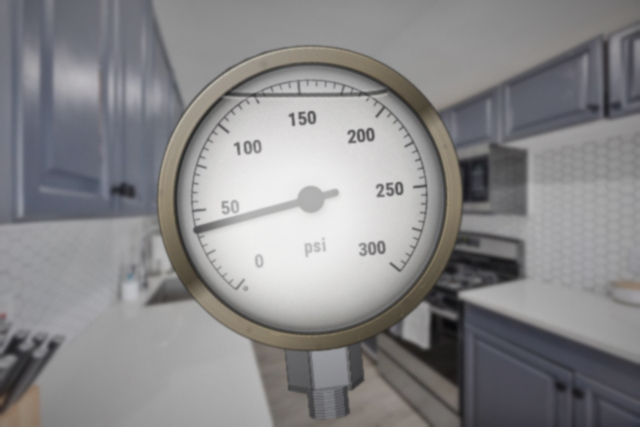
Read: {"value": 40, "unit": "psi"}
